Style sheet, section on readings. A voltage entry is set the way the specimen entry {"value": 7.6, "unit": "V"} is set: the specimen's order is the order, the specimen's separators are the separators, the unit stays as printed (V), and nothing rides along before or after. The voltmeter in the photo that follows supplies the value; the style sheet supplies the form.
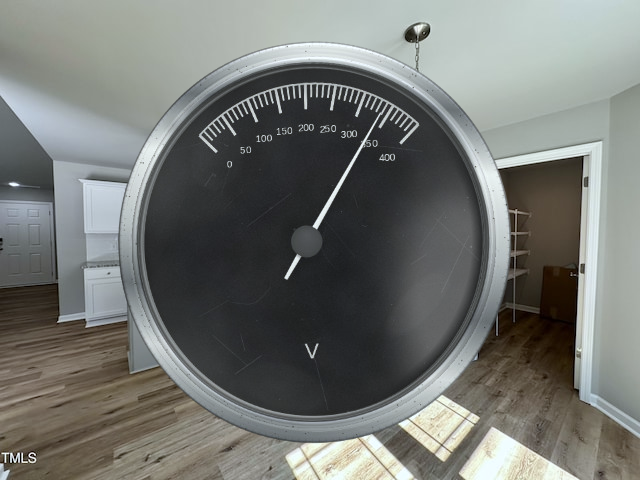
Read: {"value": 340, "unit": "V"}
